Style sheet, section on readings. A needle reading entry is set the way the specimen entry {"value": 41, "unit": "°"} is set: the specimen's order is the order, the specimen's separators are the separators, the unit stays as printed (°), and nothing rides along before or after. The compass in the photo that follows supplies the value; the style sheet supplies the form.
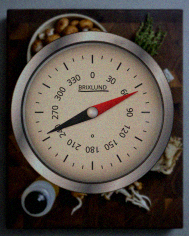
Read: {"value": 65, "unit": "°"}
